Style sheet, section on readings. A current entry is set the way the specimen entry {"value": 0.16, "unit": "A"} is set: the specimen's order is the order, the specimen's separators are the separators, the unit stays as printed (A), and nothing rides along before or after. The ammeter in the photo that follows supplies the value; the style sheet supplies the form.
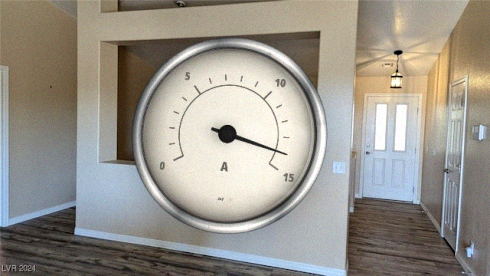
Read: {"value": 14, "unit": "A"}
